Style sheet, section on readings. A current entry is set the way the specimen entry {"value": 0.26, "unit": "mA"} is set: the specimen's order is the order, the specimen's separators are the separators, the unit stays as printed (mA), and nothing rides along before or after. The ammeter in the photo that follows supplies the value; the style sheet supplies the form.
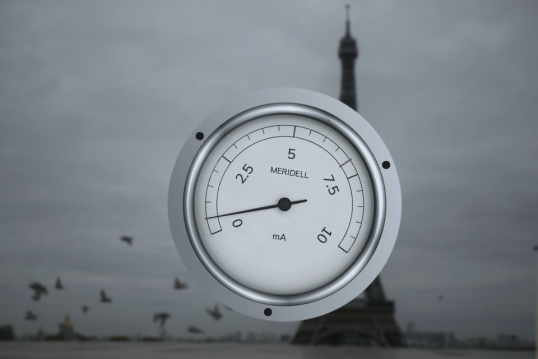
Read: {"value": 0.5, "unit": "mA"}
